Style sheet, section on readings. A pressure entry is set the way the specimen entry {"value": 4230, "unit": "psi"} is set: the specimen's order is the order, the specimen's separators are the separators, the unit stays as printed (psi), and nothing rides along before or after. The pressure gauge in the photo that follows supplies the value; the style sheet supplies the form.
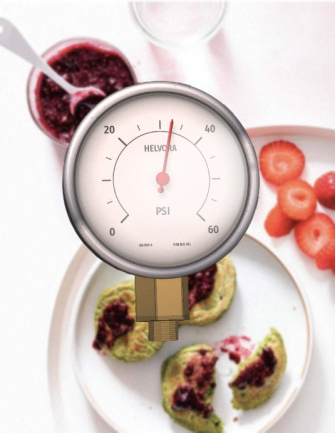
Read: {"value": 32.5, "unit": "psi"}
